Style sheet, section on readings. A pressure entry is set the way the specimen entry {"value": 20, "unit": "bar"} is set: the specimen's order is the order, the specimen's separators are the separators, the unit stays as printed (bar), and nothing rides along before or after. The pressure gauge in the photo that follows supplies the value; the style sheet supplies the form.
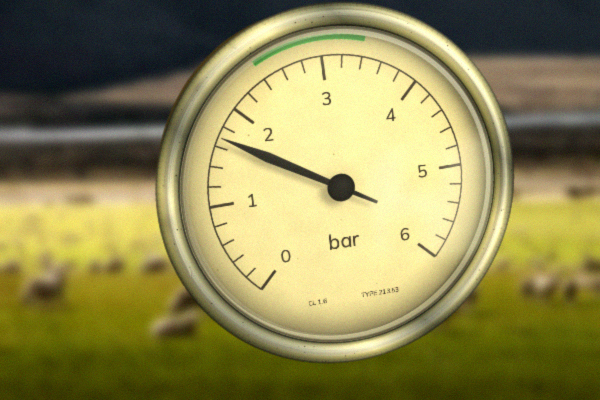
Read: {"value": 1.7, "unit": "bar"}
